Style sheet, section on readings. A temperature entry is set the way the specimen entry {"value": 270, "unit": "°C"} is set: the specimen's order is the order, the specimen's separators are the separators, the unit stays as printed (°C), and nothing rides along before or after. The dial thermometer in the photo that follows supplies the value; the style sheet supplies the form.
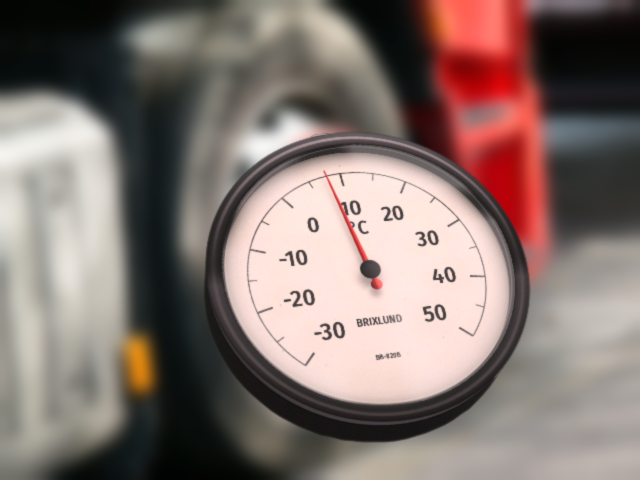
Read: {"value": 7.5, "unit": "°C"}
